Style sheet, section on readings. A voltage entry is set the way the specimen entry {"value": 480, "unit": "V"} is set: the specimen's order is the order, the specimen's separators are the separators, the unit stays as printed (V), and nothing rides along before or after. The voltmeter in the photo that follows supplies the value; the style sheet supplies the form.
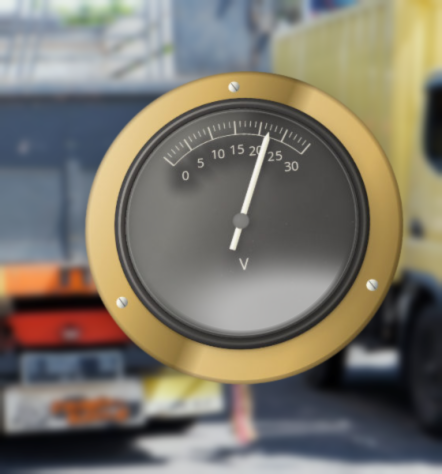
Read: {"value": 22, "unit": "V"}
